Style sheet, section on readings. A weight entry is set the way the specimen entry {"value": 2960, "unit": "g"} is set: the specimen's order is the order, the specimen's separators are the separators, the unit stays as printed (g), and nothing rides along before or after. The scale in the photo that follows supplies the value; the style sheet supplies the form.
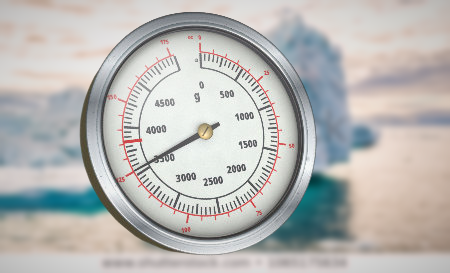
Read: {"value": 3550, "unit": "g"}
